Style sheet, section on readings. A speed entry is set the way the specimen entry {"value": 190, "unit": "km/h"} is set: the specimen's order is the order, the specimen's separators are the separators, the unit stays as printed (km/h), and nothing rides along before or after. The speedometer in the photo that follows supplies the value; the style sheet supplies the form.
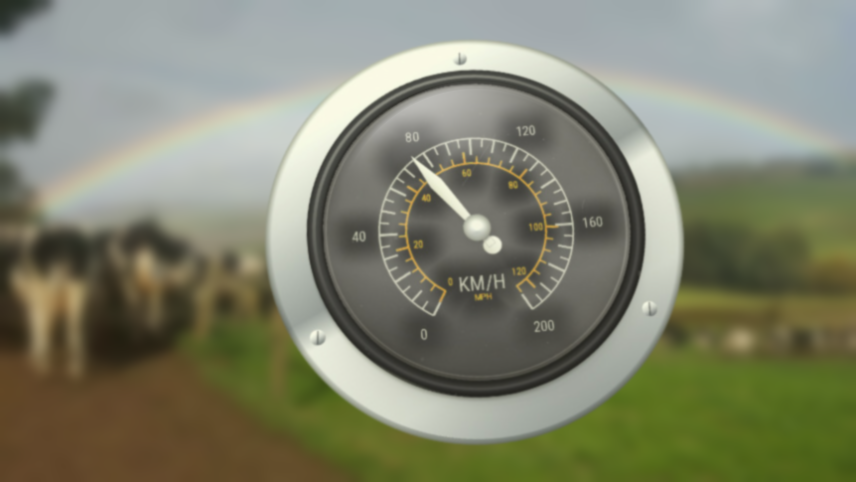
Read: {"value": 75, "unit": "km/h"}
